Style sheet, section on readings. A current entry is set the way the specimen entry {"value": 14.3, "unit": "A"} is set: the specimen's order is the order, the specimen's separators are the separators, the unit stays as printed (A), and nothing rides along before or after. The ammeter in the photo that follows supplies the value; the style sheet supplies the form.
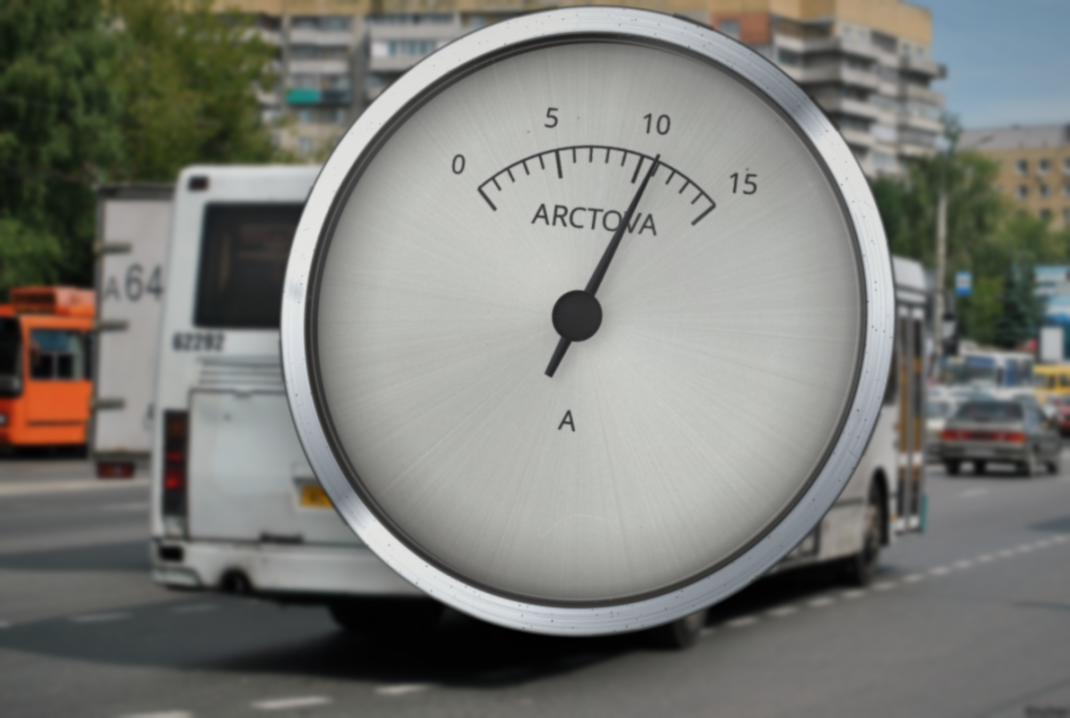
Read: {"value": 11, "unit": "A"}
